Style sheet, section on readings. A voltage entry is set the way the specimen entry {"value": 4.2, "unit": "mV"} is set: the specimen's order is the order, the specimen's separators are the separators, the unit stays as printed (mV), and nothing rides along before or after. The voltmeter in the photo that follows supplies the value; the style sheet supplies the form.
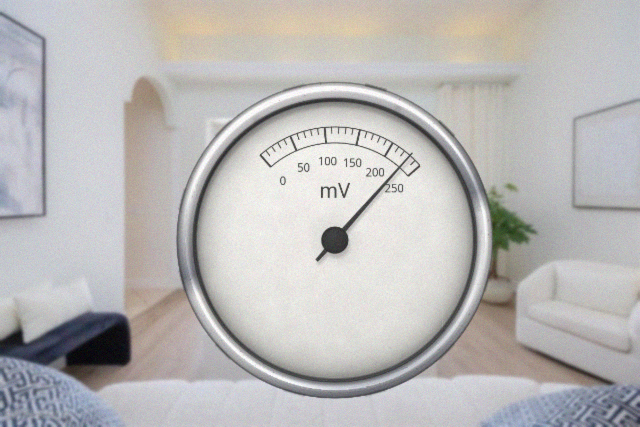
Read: {"value": 230, "unit": "mV"}
